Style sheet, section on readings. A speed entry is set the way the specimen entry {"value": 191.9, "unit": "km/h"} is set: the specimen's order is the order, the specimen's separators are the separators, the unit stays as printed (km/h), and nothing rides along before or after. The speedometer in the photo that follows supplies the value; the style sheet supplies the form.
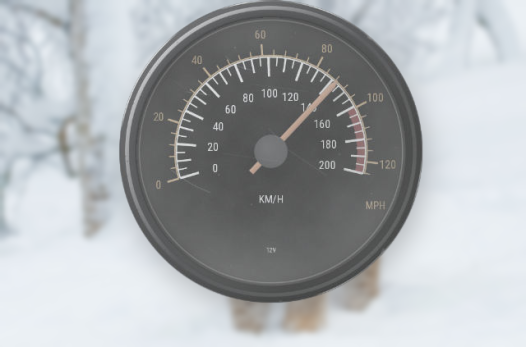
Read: {"value": 142.5, "unit": "km/h"}
